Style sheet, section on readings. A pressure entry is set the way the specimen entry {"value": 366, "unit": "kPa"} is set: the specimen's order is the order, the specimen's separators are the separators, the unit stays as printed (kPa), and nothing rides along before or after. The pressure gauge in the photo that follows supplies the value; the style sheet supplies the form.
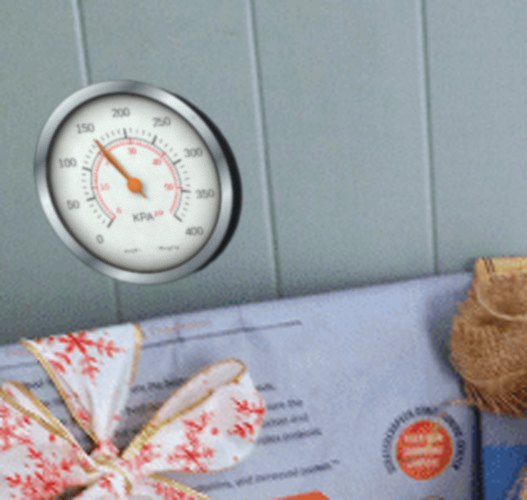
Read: {"value": 150, "unit": "kPa"}
